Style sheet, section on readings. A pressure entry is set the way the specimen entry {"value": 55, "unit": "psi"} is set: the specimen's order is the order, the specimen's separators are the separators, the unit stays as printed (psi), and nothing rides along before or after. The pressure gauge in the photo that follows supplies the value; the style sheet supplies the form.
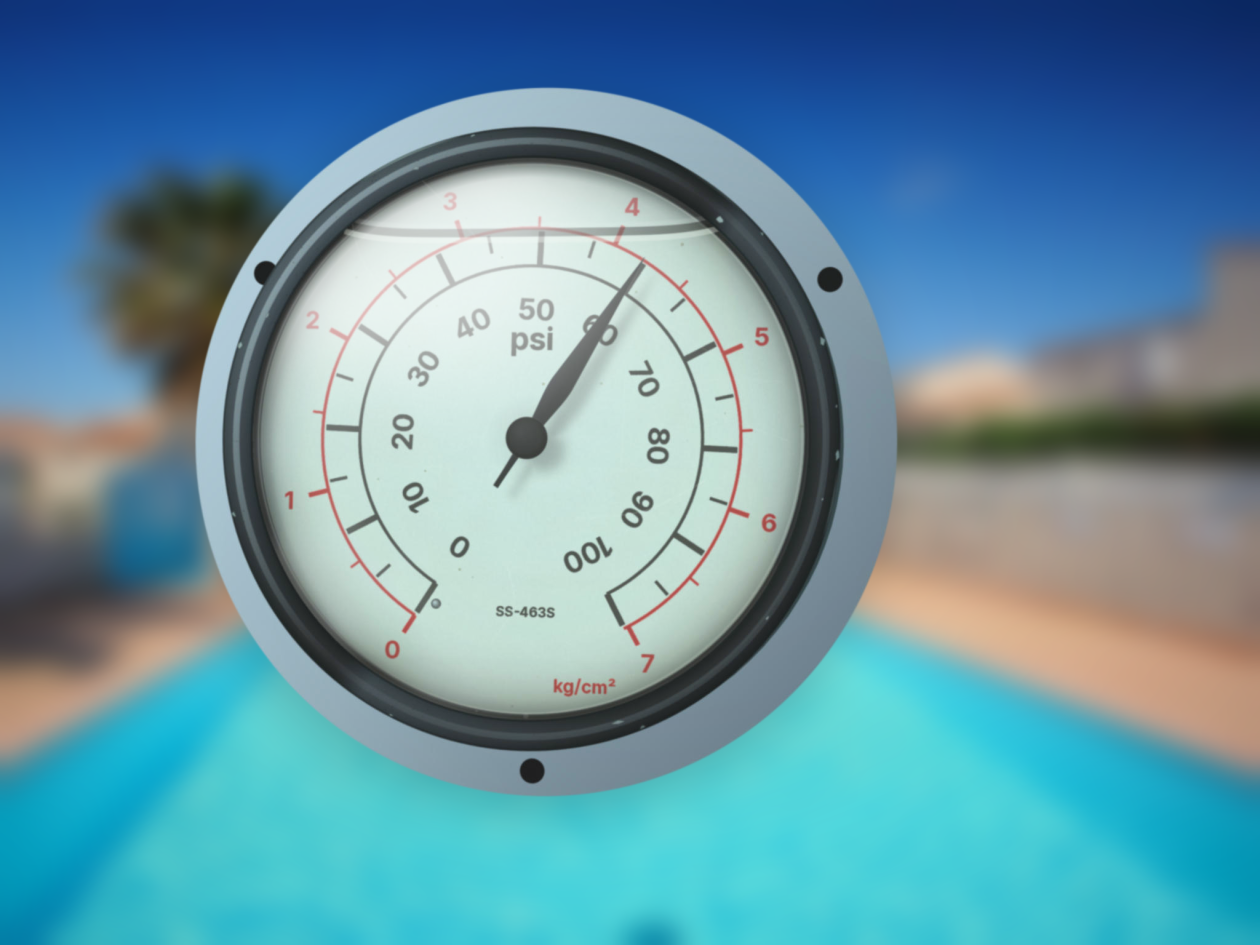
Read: {"value": 60, "unit": "psi"}
